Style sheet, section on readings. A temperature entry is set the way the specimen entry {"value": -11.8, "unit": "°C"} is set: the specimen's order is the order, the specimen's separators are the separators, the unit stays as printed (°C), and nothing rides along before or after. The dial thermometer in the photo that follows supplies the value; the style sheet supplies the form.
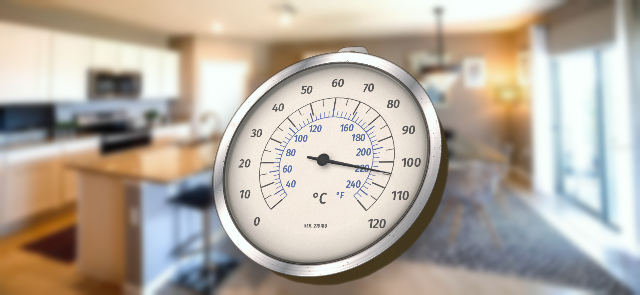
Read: {"value": 105, "unit": "°C"}
